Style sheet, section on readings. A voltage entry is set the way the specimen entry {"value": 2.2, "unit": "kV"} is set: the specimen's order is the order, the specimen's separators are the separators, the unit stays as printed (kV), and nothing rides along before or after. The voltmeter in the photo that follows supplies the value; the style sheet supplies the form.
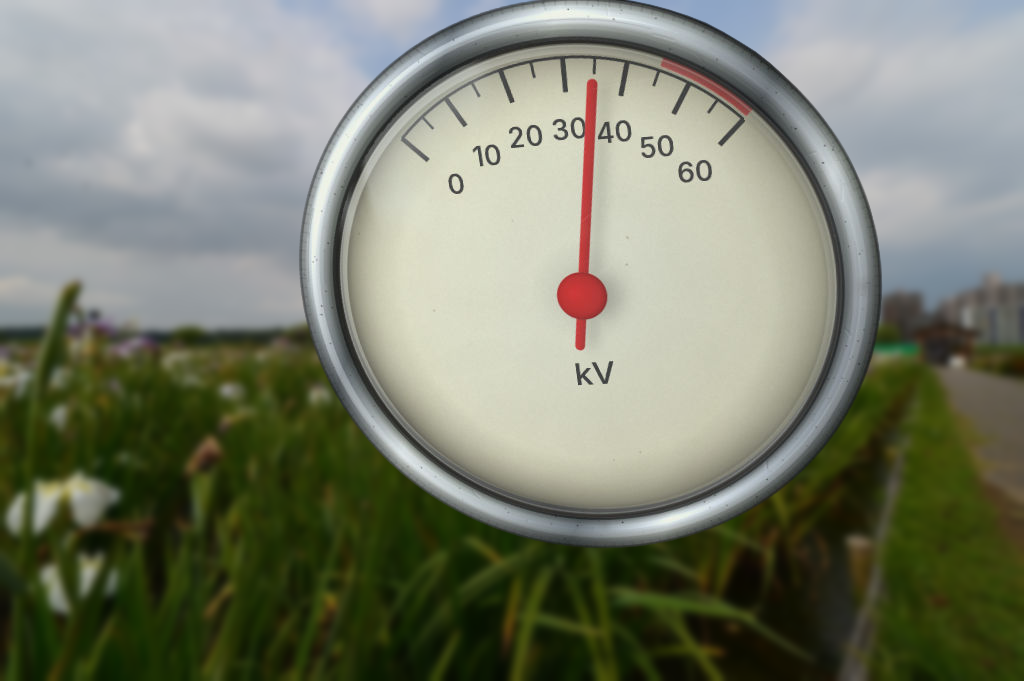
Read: {"value": 35, "unit": "kV"}
